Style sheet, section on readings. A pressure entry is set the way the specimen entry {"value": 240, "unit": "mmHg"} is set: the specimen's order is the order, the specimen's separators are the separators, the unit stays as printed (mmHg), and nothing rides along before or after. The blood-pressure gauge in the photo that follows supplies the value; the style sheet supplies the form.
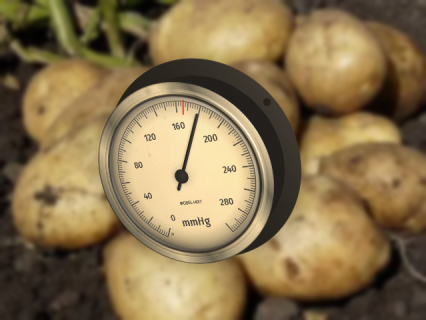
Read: {"value": 180, "unit": "mmHg"}
